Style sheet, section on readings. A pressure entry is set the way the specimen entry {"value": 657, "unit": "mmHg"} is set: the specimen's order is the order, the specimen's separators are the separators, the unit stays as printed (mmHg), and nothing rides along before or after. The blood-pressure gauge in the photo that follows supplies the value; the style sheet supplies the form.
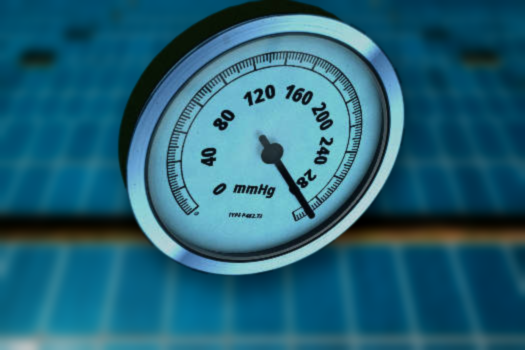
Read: {"value": 290, "unit": "mmHg"}
